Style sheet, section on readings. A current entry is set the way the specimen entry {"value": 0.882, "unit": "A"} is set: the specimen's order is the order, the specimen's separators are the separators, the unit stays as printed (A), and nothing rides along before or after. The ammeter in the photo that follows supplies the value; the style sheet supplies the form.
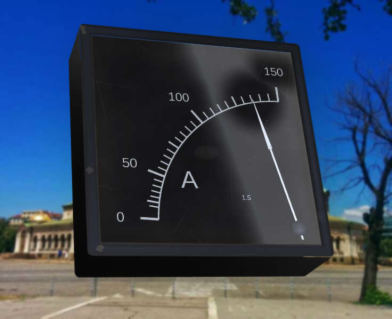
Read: {"value": 135, "unit": "A"}
